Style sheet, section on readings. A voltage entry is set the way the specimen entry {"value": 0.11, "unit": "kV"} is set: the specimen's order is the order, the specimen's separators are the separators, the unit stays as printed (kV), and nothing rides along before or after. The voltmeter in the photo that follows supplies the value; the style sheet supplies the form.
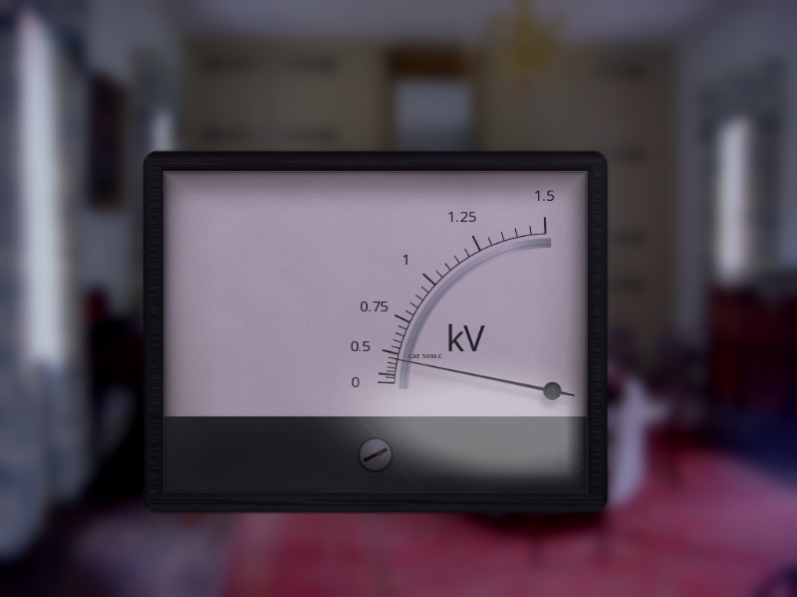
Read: {"value": 0.45, "unit": "kV"}
